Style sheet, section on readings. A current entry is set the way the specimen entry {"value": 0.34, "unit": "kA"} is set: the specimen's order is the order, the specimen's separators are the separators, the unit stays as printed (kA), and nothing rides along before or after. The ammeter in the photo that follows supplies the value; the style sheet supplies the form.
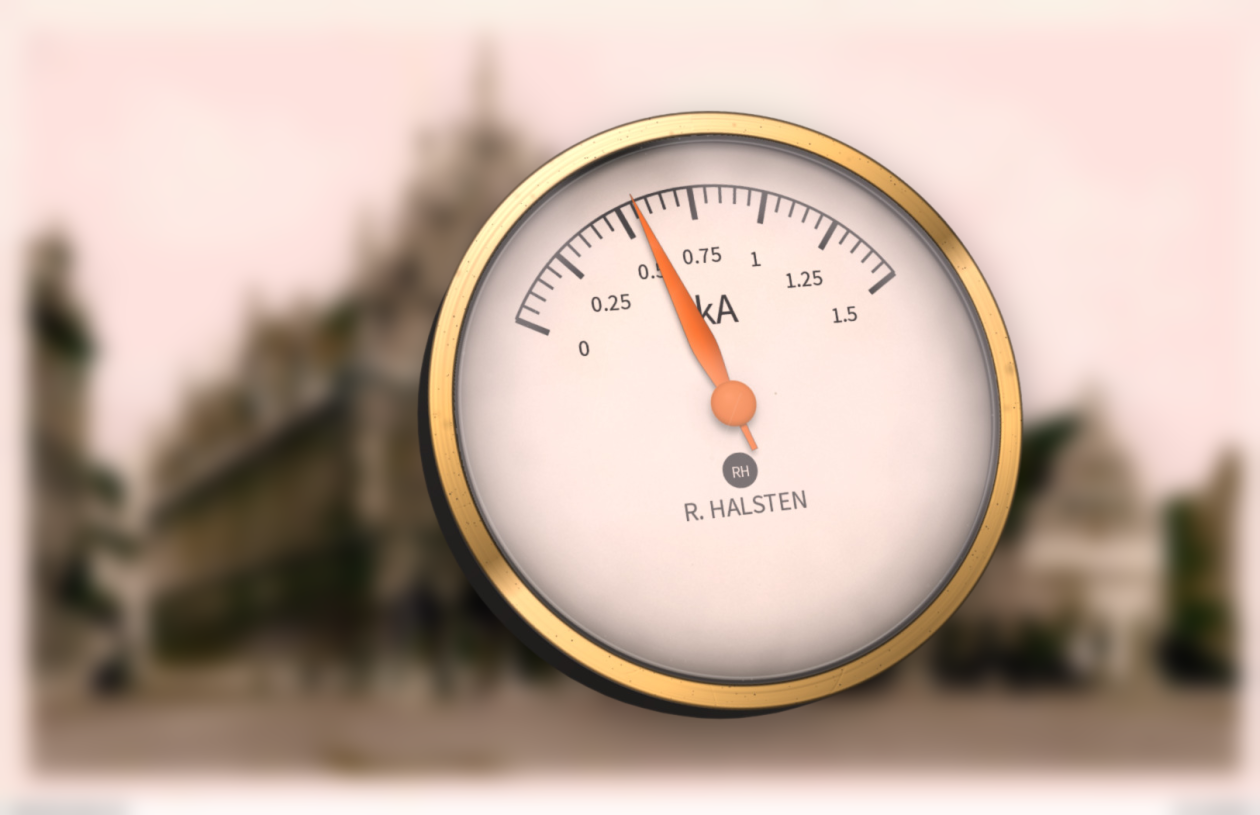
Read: {"value": 0.55, "unit": "kA"}
